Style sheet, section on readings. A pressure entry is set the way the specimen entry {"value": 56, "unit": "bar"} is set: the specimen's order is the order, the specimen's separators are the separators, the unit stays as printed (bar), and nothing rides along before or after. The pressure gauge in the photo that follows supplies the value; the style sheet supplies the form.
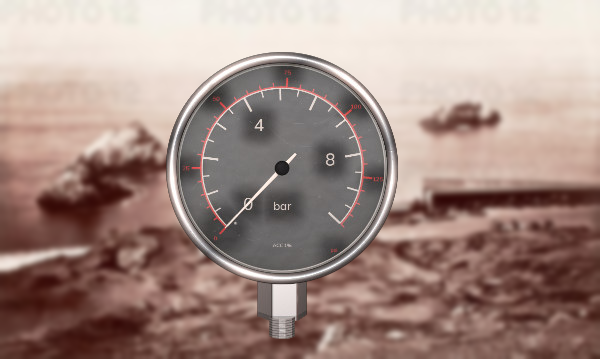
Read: {"value": 0, "unit": "bar"}
